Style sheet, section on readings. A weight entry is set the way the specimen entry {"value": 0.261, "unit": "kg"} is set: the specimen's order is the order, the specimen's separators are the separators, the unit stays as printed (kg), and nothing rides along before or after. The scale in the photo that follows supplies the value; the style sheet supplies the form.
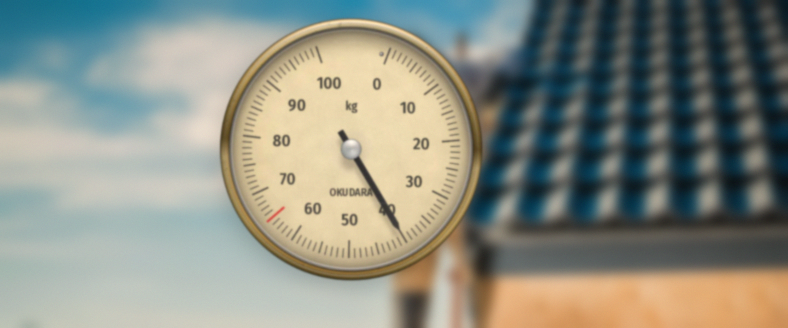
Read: {"value": 40, "unit": "kg"}
